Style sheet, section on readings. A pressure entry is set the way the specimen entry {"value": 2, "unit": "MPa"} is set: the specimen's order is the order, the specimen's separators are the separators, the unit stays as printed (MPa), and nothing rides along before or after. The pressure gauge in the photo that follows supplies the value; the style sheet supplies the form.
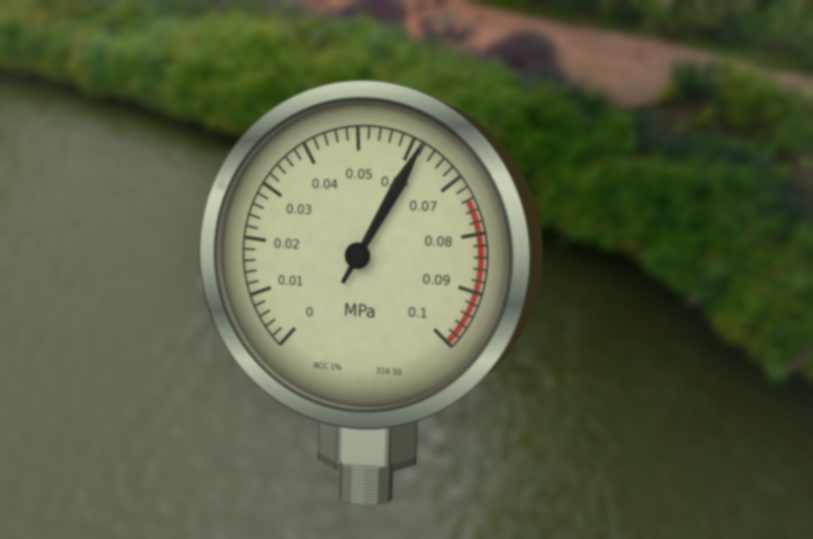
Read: {"value": 0.062, "unit": "MPa"}
